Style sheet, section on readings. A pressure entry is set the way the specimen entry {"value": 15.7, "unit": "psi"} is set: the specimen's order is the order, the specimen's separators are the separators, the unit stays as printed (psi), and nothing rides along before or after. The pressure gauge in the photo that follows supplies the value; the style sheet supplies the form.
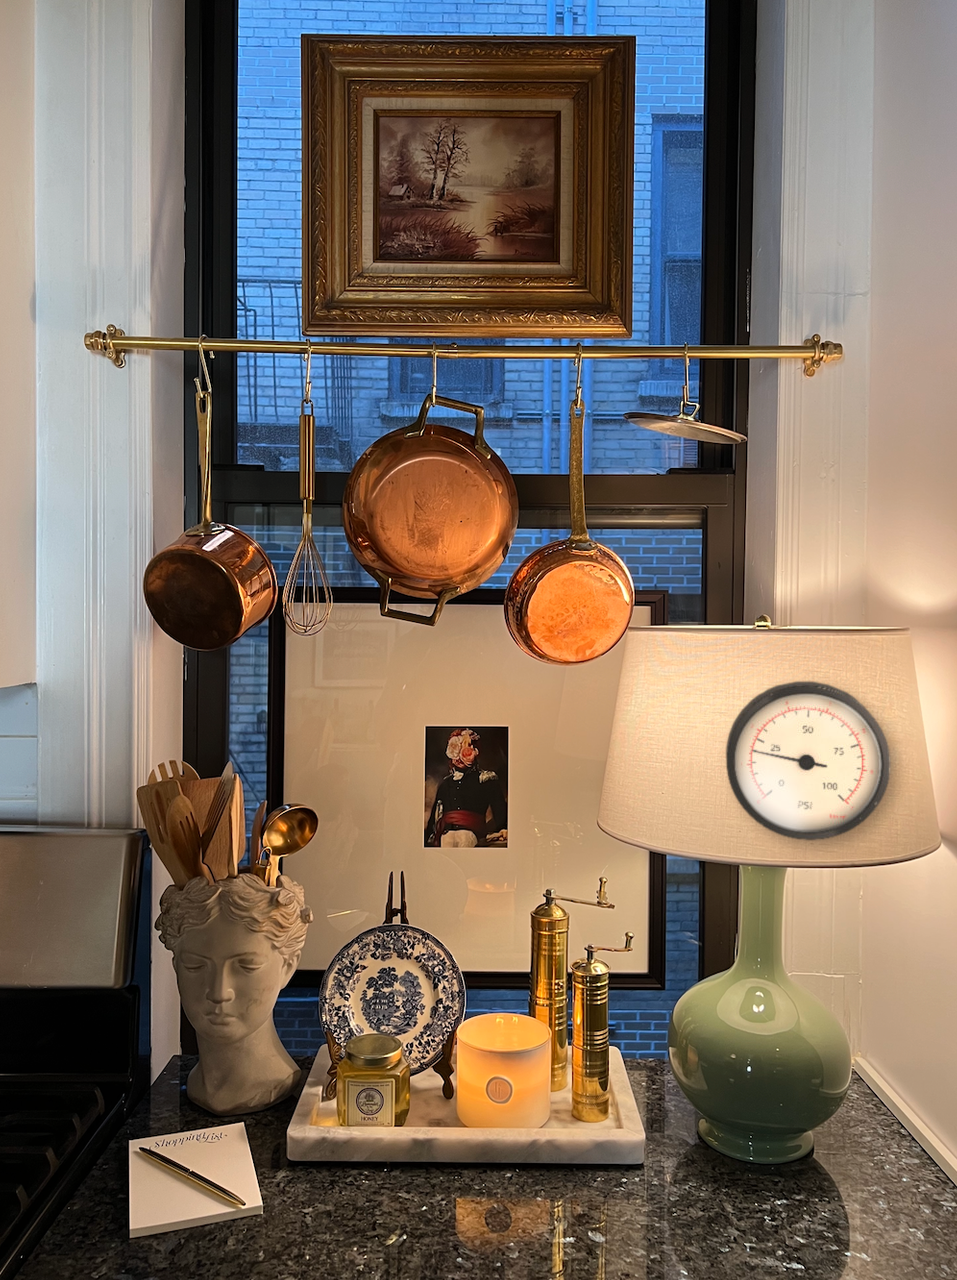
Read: {"value": 20, "unit": "psi"}
